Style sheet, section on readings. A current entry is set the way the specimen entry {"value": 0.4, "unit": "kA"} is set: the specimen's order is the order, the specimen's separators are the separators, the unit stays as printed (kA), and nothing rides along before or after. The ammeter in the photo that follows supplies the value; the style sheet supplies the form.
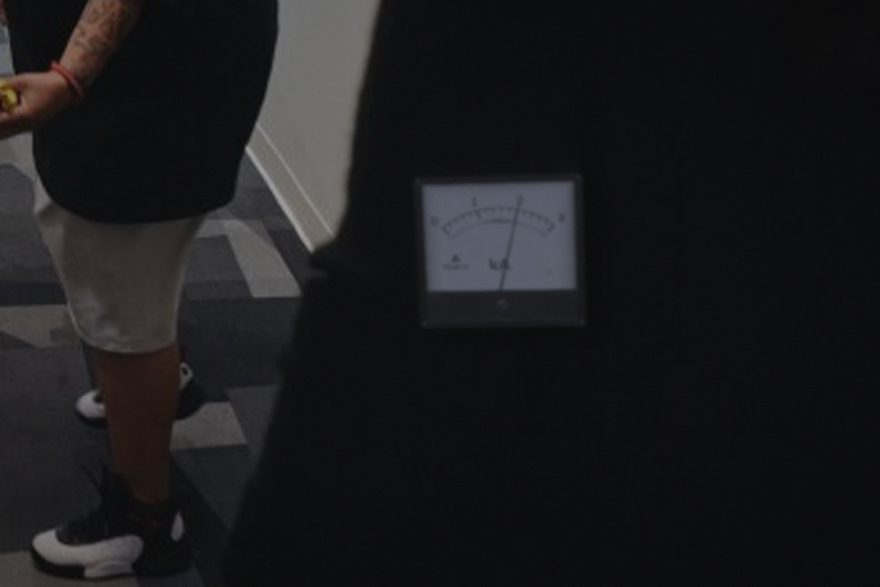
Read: {"value": 2, "unit": "kA"}
